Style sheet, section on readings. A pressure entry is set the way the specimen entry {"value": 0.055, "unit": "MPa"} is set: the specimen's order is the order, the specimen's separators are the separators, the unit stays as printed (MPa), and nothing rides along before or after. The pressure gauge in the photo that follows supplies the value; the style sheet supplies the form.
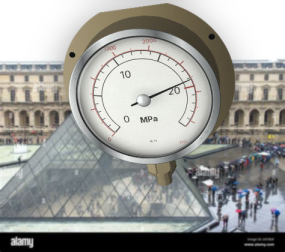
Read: {"value": 19, "unit": "MPa"}
